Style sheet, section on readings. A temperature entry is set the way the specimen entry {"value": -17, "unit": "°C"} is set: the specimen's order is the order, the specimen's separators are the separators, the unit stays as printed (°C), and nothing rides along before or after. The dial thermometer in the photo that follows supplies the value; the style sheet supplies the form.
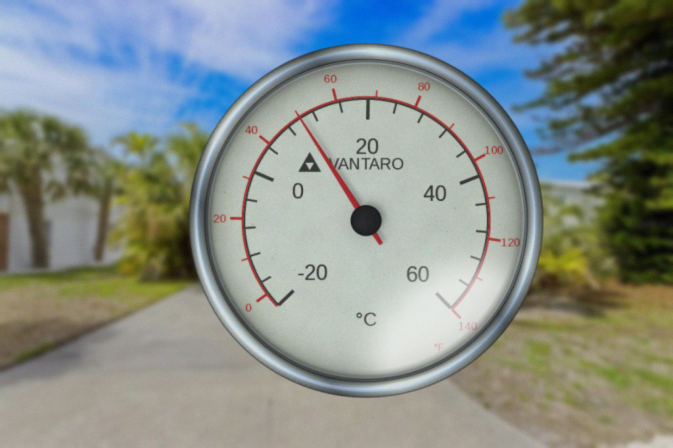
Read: {"value": 10, "unit": "°C"}
